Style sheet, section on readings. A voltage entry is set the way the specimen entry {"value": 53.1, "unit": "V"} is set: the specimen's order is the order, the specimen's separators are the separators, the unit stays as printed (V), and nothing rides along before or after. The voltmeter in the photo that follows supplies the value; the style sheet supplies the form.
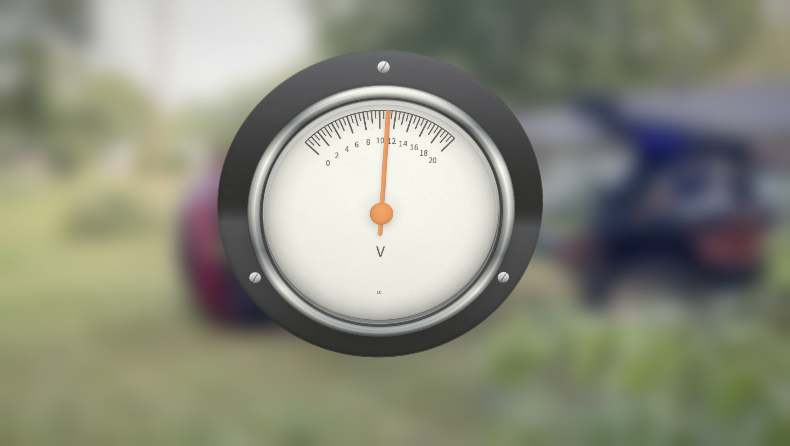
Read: {"value": 11, "unit": "V"}
